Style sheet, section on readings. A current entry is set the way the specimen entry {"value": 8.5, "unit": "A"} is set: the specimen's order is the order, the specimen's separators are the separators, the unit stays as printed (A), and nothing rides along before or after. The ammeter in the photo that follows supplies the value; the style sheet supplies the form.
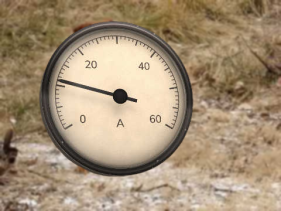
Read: {"value": 11, "unit": "A"}
